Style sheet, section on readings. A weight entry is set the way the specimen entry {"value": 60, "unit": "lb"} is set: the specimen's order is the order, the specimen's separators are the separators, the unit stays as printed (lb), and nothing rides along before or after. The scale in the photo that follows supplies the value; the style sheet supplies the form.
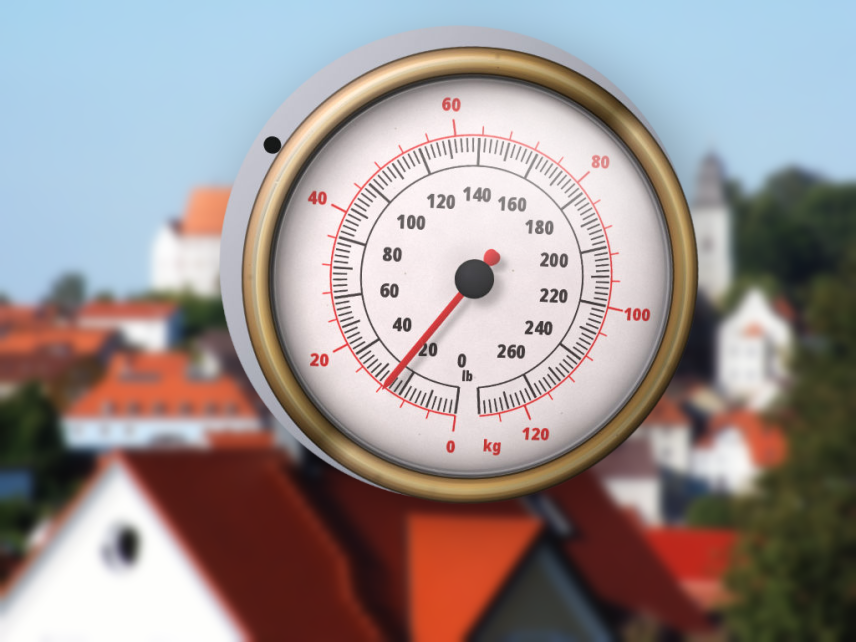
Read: {"value": 26, "unit": "lb"}
